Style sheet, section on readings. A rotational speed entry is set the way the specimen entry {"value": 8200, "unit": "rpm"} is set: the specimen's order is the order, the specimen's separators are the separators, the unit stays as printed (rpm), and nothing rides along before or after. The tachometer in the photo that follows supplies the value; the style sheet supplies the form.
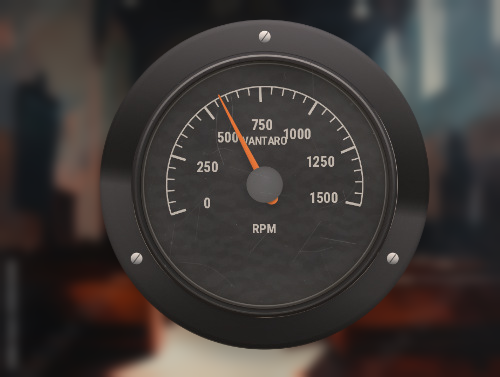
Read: {"value": 575, "unit": "rpm"}
